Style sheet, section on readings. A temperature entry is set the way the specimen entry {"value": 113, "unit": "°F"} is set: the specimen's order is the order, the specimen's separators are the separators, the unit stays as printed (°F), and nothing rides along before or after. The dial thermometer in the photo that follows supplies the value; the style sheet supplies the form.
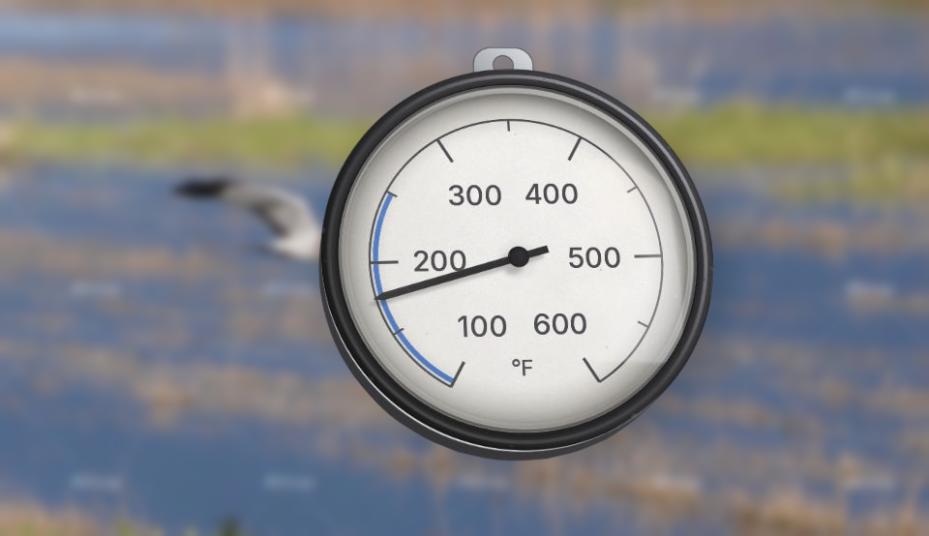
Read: {"value": 175, "unit": "°F"}
